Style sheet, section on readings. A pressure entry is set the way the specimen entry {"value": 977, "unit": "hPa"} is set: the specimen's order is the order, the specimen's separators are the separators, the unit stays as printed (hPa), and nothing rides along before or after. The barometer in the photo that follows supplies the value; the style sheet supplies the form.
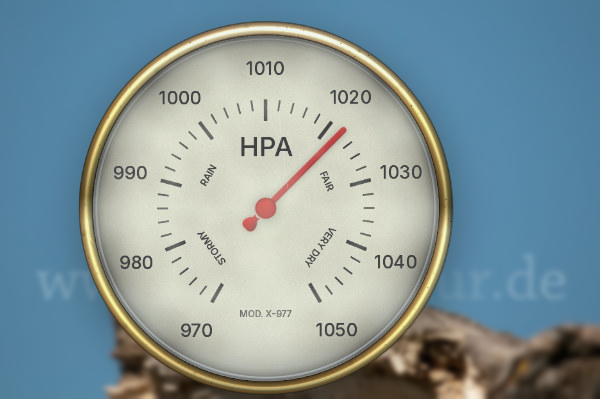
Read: {"value": 1022, "unit": "hPa"}
